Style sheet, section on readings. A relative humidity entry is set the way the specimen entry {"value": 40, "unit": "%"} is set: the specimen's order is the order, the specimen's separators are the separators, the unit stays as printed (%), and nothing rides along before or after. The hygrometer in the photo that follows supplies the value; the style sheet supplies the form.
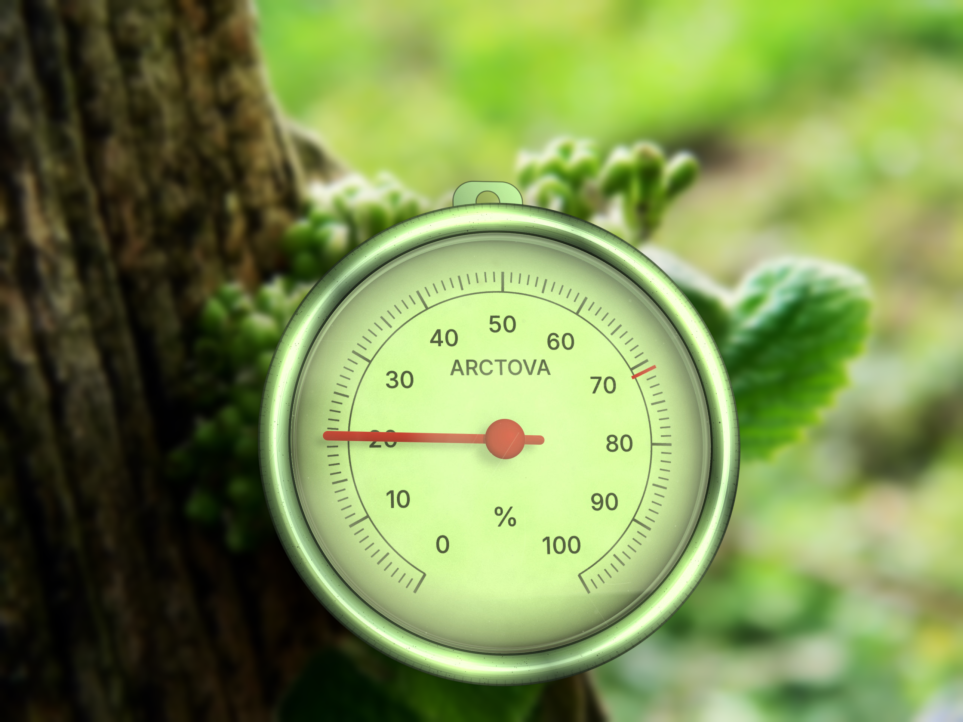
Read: {"value": 20, "unit": "%"}
